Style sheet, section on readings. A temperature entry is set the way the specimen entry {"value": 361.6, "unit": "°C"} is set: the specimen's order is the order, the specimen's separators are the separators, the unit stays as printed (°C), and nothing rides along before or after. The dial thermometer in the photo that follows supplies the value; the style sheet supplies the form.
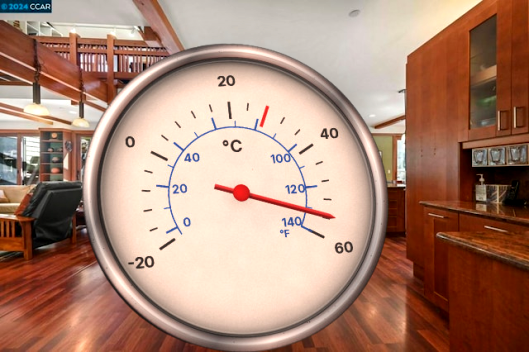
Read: {"value": 56, "unit": "°C"}
